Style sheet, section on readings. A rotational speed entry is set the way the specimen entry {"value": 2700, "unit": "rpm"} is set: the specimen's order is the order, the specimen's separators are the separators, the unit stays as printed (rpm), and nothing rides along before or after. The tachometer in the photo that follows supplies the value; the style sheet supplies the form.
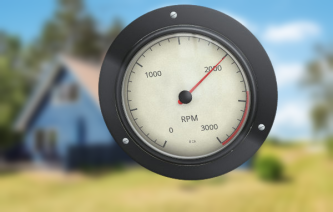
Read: {"value": 2000, "unit": "rpm"}
